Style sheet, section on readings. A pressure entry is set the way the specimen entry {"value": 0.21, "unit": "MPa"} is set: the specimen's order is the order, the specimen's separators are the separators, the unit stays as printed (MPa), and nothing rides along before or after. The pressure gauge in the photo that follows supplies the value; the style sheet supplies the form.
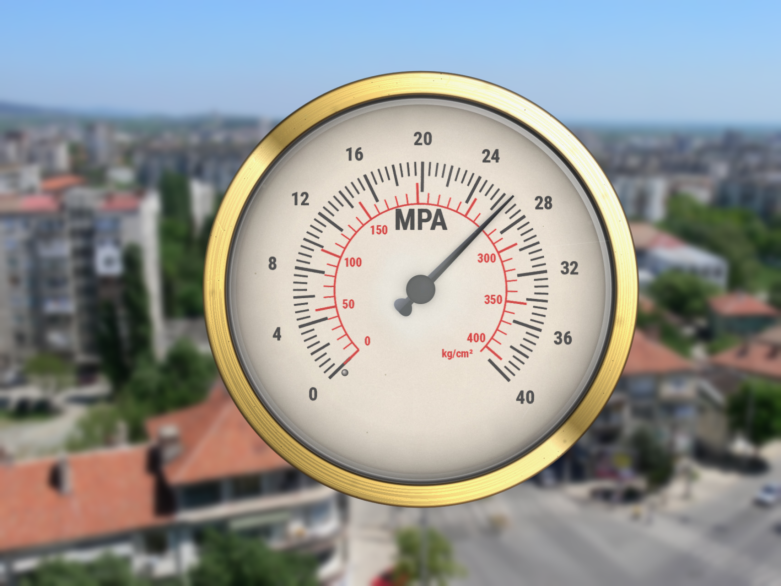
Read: {"value": 26.5, "unit": "MPa"}
